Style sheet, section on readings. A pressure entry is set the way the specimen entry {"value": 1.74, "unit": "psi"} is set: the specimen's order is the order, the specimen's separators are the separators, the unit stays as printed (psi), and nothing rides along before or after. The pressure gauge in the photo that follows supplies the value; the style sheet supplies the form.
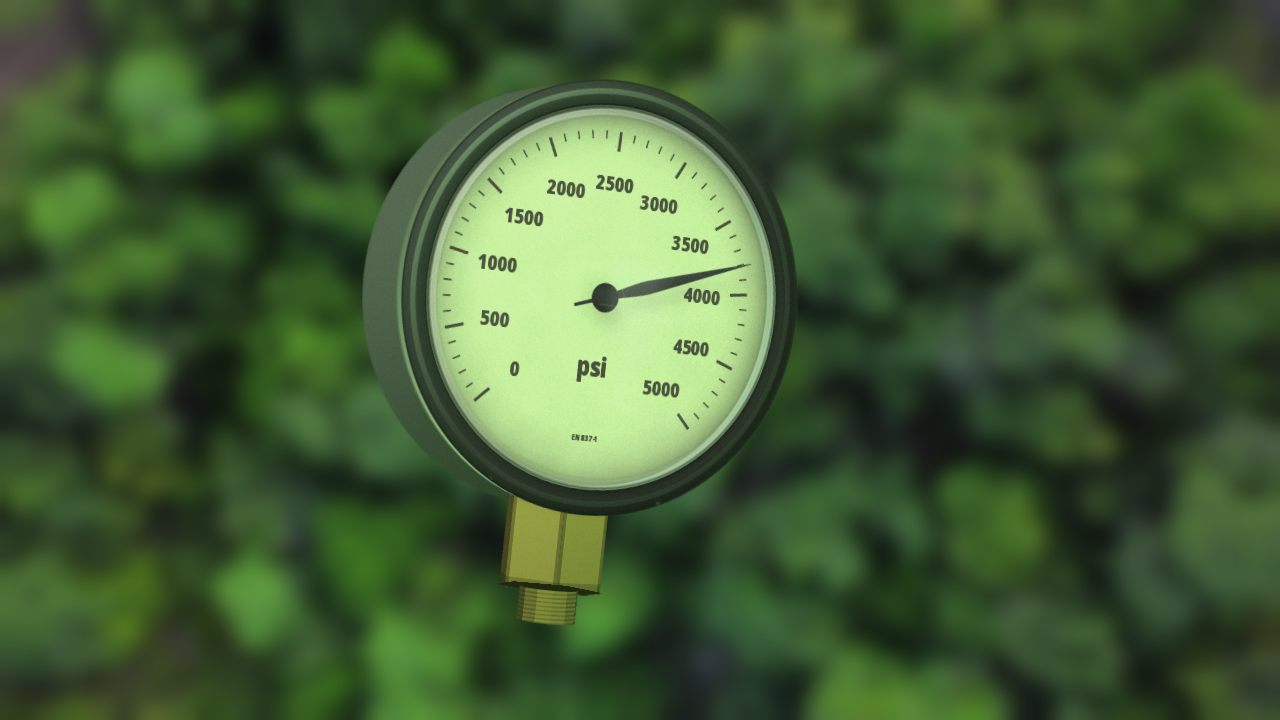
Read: {"value": 3800, "unit": "psi"}
